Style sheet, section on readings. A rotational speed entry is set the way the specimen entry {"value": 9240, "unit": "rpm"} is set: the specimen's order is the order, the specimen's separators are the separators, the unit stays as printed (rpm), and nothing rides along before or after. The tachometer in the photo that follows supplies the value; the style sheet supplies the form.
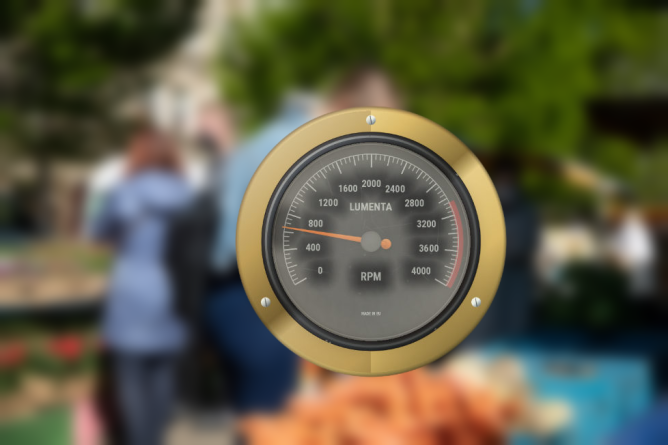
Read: {"value": 650, "unit": "rpm"}
